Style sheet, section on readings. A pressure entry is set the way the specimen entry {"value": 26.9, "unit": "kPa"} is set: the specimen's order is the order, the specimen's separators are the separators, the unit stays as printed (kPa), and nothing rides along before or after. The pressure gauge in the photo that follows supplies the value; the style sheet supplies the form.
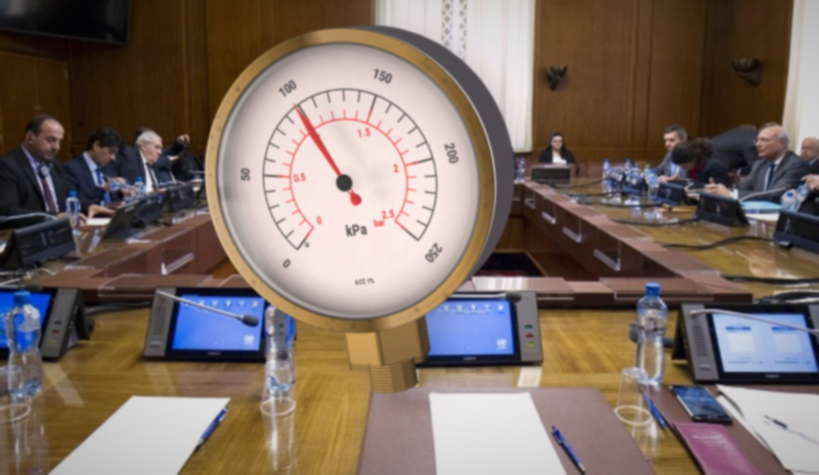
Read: {"value": 100, "unit": "kPa"}
